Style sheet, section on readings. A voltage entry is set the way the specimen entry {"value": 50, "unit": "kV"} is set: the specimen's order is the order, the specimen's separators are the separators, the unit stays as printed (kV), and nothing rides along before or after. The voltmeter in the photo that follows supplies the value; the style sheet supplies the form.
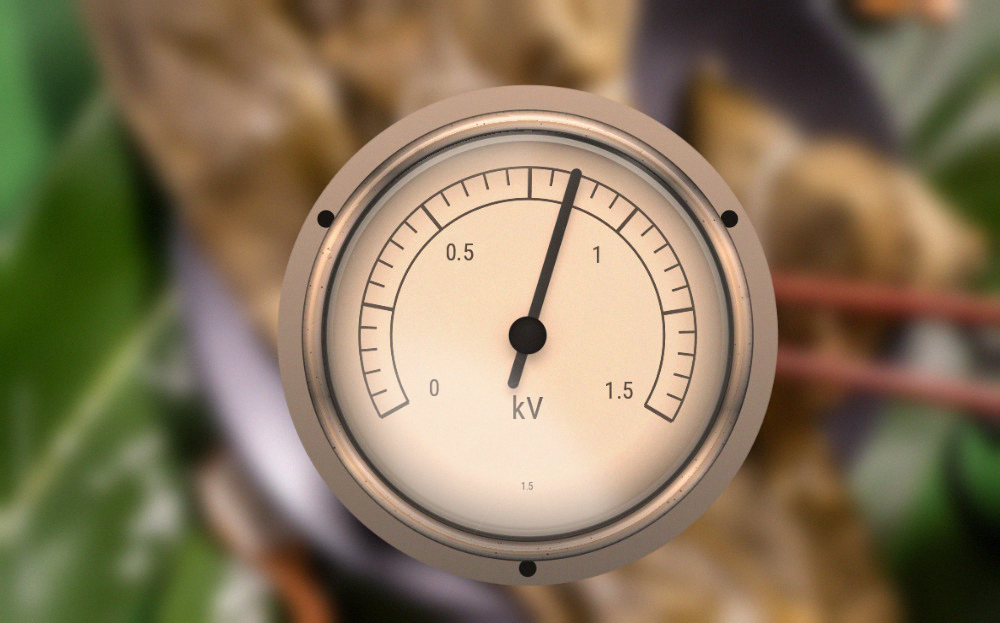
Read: {"value": 0.85, "unit": "kV"}
